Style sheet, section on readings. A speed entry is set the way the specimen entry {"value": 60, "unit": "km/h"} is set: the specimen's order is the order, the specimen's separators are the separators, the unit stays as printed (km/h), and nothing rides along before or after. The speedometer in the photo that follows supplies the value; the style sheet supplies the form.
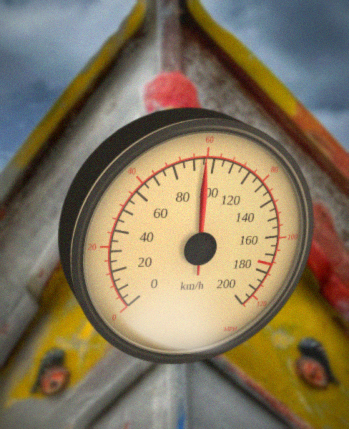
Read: {"value": 95, "unit": "km/h"}
